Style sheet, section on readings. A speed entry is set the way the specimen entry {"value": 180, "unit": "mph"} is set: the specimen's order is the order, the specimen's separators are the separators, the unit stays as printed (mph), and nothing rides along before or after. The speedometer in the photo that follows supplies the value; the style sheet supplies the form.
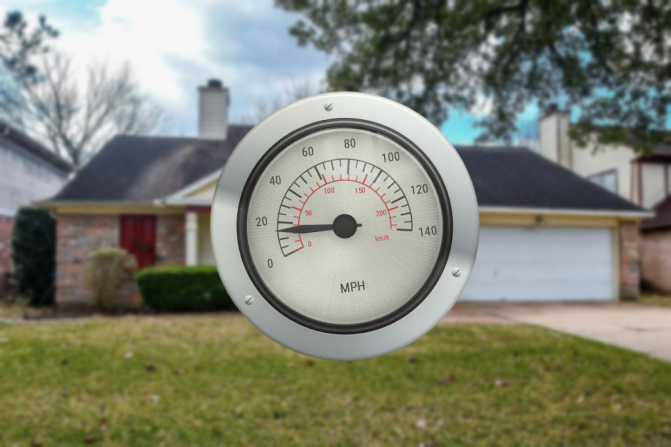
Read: {"value": 15, "unit": "mph"}
